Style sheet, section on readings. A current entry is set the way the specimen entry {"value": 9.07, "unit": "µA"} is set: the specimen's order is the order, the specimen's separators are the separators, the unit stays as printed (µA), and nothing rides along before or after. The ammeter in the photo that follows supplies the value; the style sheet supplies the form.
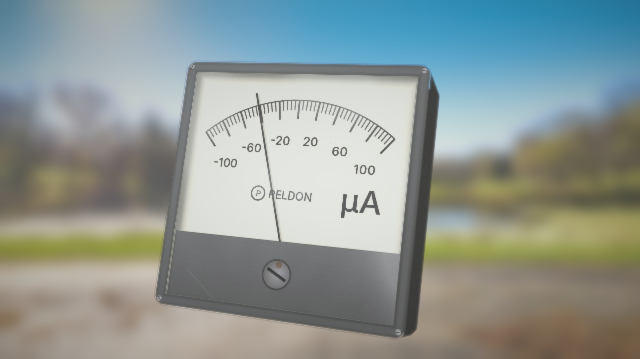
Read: {"value": -40, "unit": "µA"}
